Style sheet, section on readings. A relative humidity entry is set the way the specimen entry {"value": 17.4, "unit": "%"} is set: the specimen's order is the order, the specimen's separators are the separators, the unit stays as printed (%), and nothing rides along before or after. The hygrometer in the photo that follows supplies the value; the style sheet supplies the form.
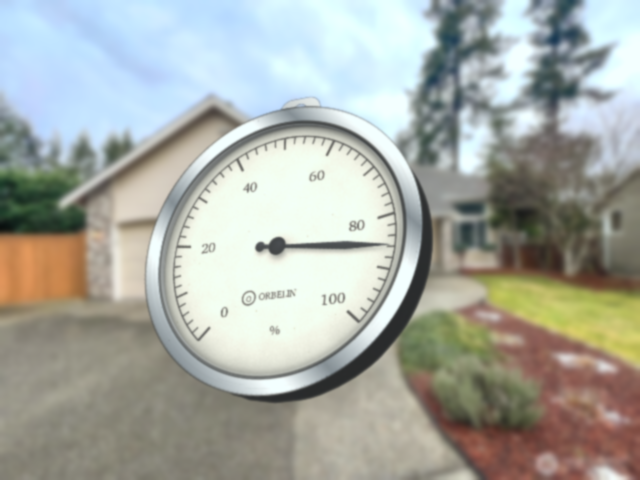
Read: {"value": 86, "unit": "%"}
